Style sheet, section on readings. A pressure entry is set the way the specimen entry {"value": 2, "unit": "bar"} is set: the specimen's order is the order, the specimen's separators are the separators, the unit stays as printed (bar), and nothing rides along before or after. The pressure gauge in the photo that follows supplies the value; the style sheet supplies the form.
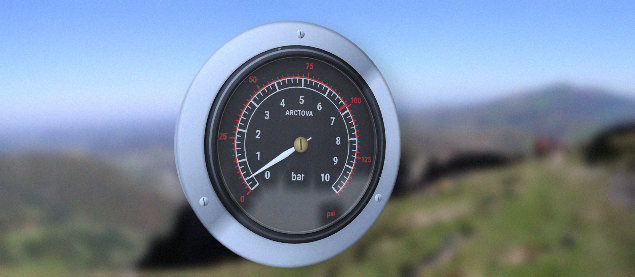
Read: {"value": 0.4, "unit": "bar"}
